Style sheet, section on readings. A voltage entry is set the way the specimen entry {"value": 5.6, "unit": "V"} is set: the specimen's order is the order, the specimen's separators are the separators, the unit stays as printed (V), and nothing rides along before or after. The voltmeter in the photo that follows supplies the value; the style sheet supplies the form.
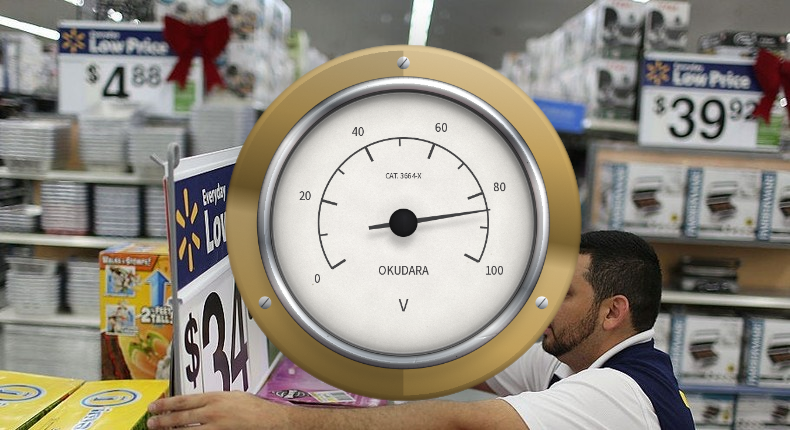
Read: {"value": 85, "unit": "V"}
